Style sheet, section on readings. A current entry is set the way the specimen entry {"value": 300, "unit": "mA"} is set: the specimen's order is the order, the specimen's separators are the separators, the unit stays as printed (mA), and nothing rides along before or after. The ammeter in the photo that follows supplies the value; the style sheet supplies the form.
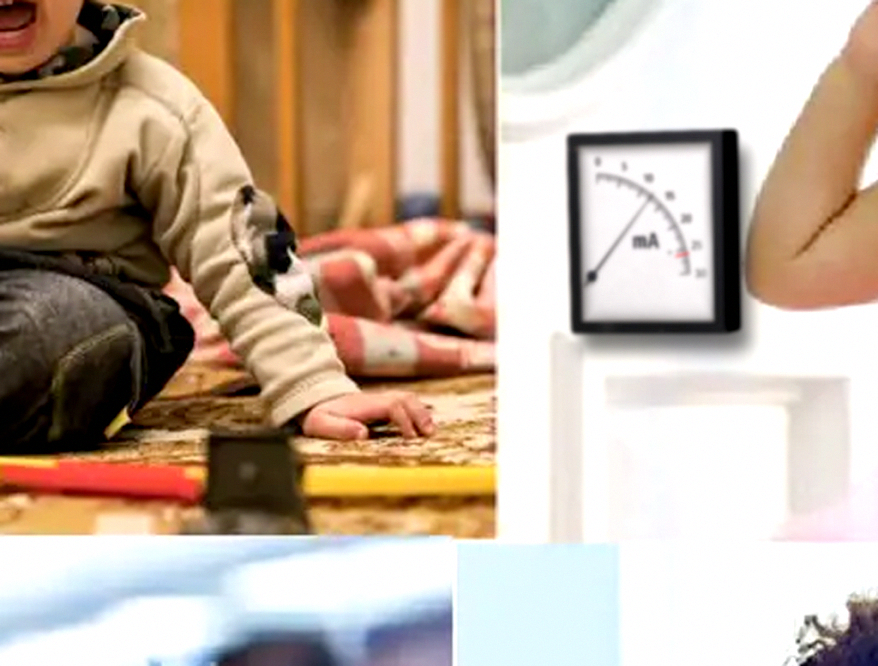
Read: {"value": 12.5, "unit": "mA"}
